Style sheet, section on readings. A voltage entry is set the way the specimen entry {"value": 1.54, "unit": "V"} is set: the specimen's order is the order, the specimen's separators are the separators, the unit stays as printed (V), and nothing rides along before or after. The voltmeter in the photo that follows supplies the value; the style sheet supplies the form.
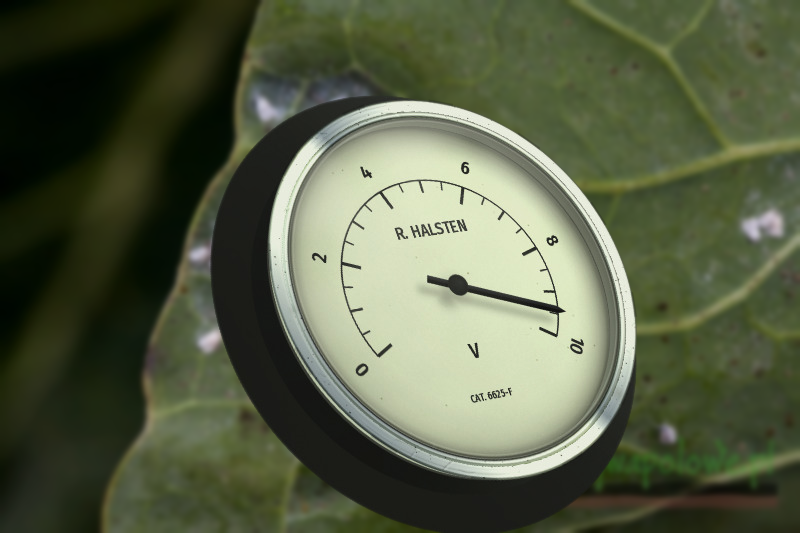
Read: {"value": 9.5, "unit": "V"}
